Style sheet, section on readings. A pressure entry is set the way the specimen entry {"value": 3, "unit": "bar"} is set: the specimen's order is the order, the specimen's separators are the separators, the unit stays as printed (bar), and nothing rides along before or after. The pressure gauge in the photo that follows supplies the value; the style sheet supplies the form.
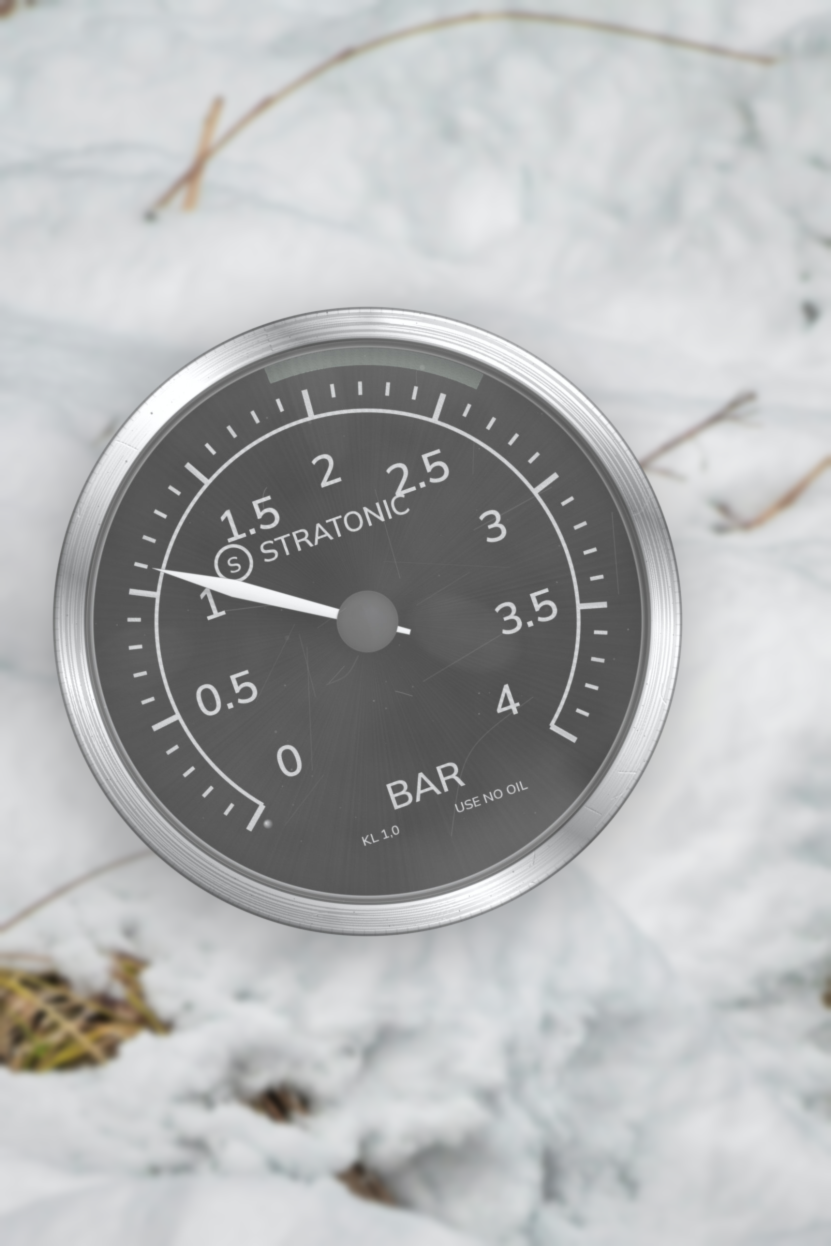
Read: {"value": 1.1, "unit": "bar"}
